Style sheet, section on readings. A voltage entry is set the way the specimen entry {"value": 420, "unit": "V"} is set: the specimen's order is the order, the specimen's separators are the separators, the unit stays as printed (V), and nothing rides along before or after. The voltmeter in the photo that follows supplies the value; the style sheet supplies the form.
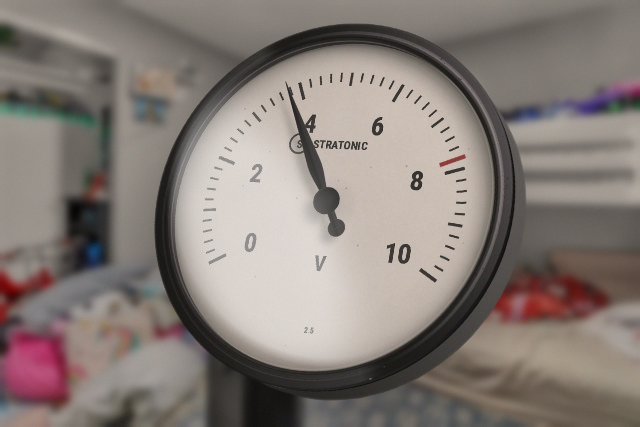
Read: {"value": 3.8, "unit": "V"}
